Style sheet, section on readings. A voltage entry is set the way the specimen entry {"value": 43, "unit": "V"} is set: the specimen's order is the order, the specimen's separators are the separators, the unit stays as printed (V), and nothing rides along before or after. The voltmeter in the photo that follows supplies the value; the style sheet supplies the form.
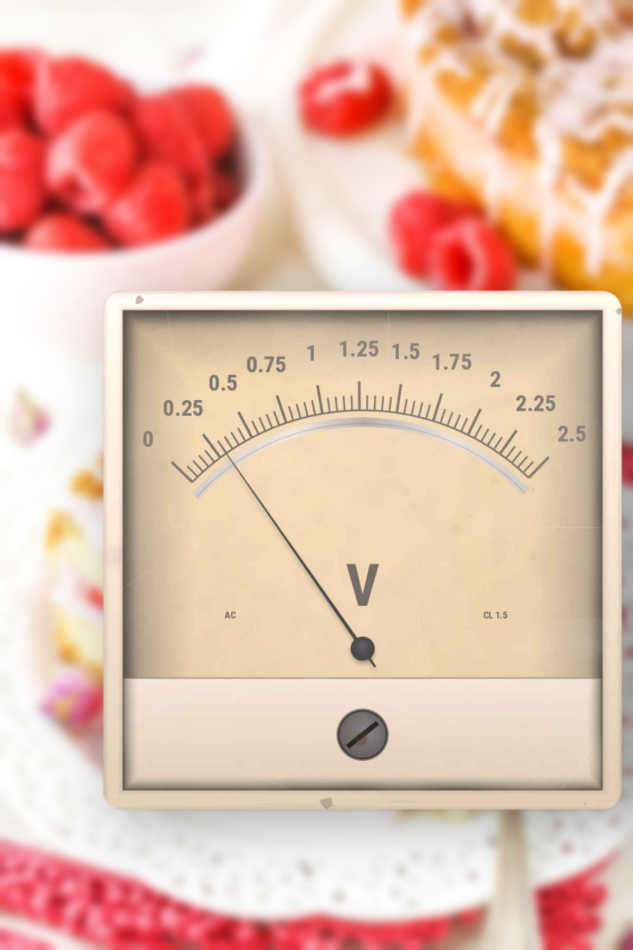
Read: {"value": 0.3, "unit": "V"}
